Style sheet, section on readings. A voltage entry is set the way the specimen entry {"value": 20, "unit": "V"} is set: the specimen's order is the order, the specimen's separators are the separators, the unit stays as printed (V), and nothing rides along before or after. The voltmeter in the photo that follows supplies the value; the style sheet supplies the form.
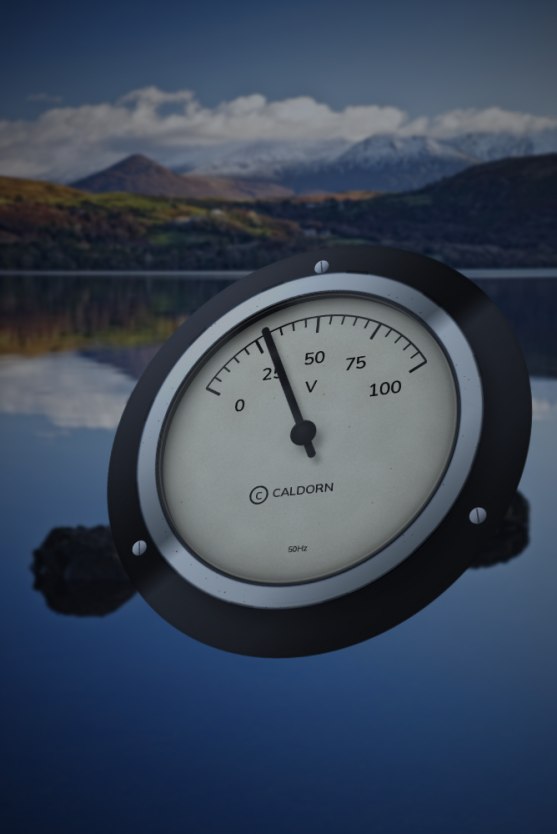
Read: {"value": 30, "unit": "V"}
